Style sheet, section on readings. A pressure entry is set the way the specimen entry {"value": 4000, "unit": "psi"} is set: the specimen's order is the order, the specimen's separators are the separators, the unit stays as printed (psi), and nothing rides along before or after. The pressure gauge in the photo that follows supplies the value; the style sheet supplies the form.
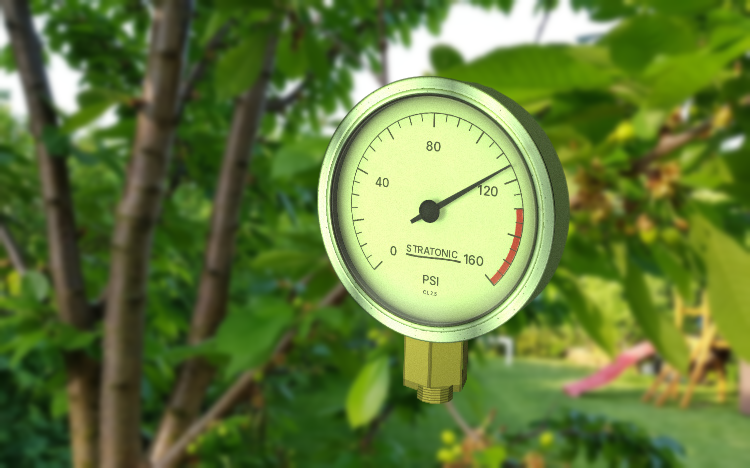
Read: {"value": 115, "unit": "psi"}
